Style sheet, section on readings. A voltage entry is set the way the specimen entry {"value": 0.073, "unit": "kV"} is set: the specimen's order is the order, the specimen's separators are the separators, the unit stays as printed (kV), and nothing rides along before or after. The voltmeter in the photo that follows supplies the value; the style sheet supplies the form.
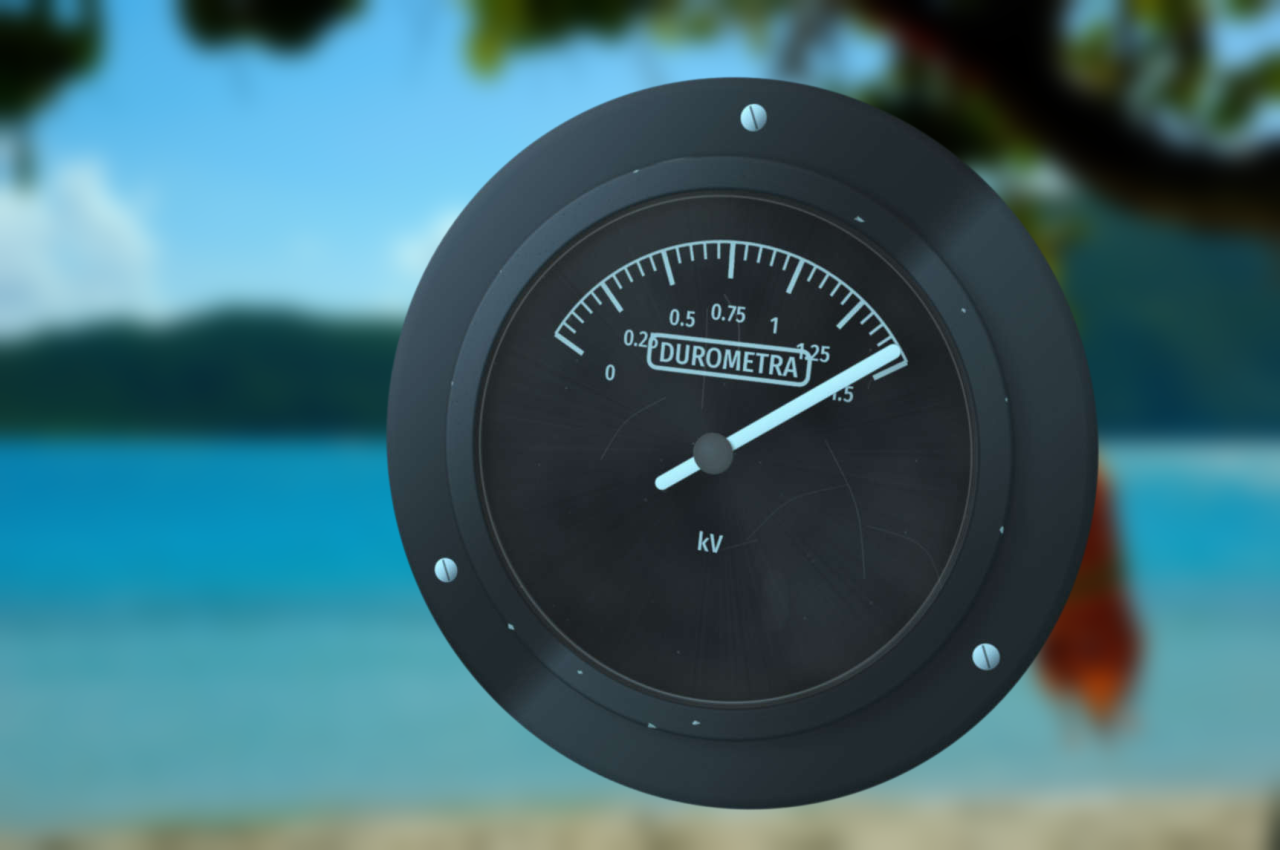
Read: {"value": 1.45, "unit": "kV"}
